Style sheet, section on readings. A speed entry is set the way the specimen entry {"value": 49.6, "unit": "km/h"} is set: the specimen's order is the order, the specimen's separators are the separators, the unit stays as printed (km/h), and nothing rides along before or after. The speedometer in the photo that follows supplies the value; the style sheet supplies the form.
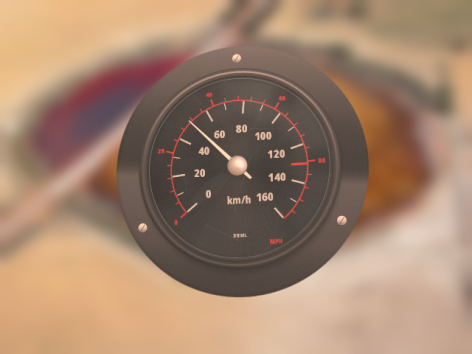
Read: {"value": 50, "unit": "km/h"}
